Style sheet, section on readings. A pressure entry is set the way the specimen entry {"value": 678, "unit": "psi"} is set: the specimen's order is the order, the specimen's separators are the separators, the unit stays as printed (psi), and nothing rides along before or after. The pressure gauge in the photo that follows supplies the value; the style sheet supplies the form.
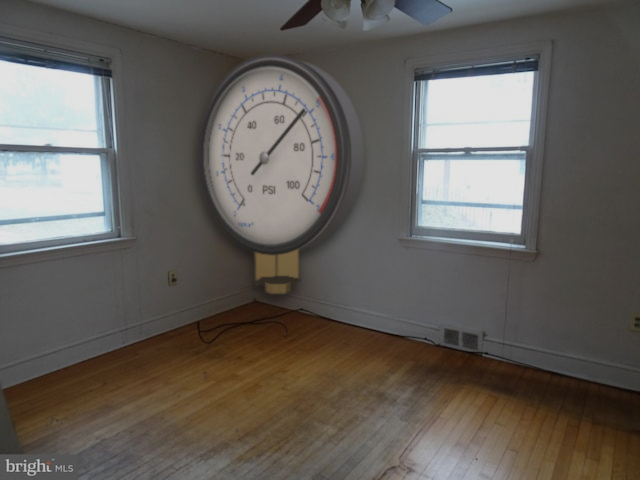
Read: {"value": 70, "unit": "psi"}
